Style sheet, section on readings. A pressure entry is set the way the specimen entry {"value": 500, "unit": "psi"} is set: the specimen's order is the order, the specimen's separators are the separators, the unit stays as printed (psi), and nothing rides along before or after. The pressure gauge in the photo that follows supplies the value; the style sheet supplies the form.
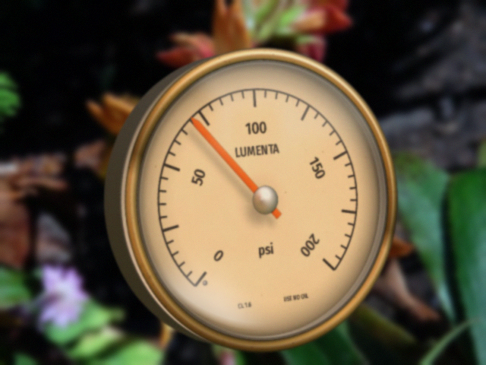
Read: {"value": 70, "unit": "psi"}
